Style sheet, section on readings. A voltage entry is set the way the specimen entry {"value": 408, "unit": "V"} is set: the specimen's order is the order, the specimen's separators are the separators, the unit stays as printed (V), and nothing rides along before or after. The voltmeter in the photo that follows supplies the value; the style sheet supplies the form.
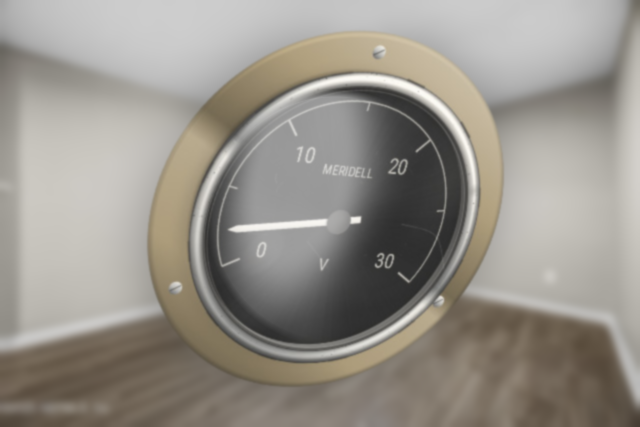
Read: {"value": 2.5, "unit": "V"}
